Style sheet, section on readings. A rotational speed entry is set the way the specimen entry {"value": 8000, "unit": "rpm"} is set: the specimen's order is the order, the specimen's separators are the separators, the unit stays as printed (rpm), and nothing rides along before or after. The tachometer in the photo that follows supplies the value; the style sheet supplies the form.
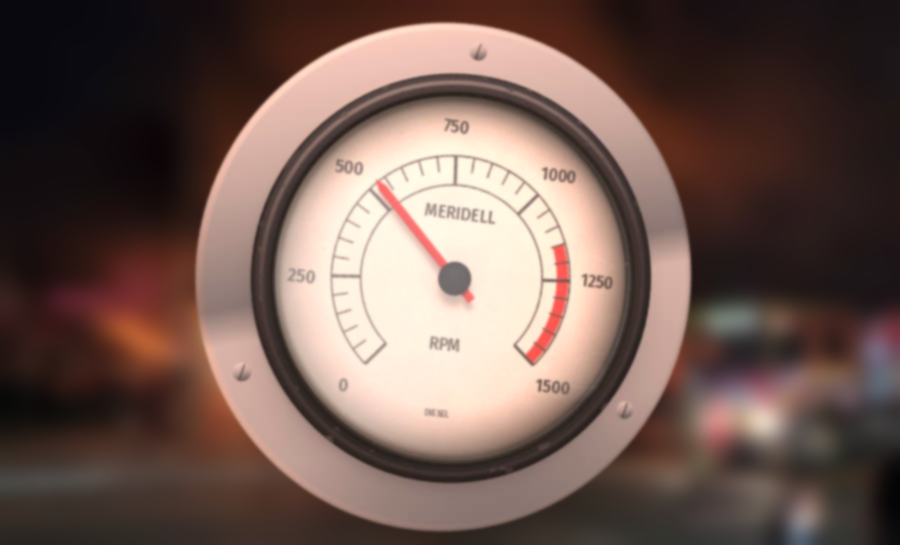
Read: {"value": 525, "unit": "rpm"}
